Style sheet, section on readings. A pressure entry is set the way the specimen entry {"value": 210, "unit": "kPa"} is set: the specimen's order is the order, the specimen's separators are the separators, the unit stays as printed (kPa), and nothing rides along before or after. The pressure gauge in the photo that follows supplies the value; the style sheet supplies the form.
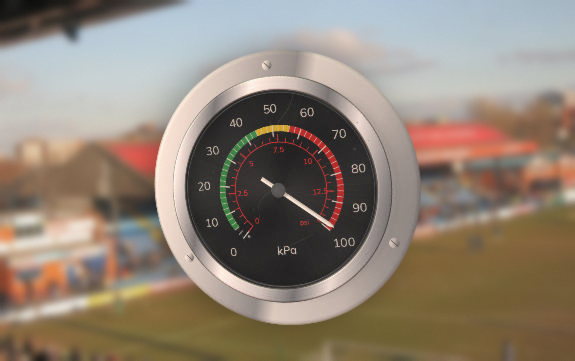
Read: {"value": 98, "unit": "kPa"}
